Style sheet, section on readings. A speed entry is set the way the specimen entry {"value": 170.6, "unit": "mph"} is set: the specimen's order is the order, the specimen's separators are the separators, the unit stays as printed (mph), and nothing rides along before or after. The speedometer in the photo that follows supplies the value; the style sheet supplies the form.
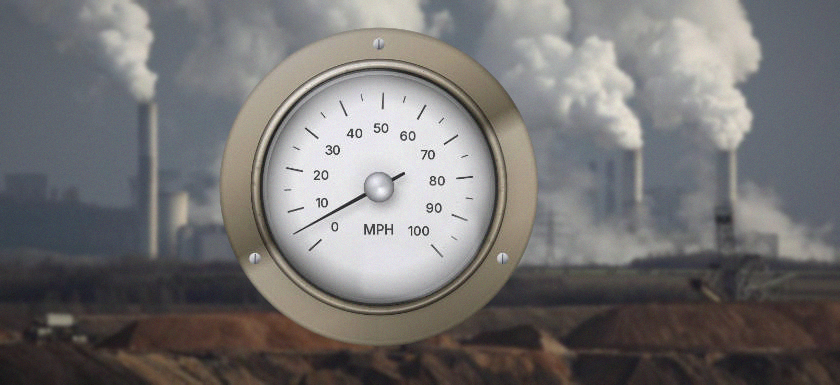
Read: {"value": 5, "unit": "mph"}
